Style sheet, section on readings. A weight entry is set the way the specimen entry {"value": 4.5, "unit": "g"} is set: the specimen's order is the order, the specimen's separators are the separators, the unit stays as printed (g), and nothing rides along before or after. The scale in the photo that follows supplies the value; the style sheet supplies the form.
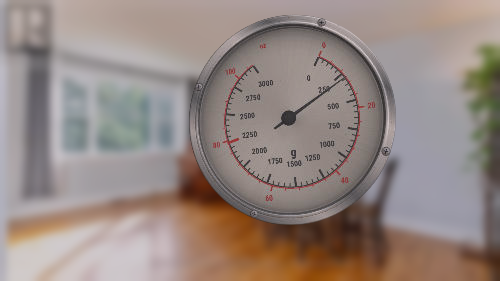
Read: {"value": 300, "unit": "g"}
